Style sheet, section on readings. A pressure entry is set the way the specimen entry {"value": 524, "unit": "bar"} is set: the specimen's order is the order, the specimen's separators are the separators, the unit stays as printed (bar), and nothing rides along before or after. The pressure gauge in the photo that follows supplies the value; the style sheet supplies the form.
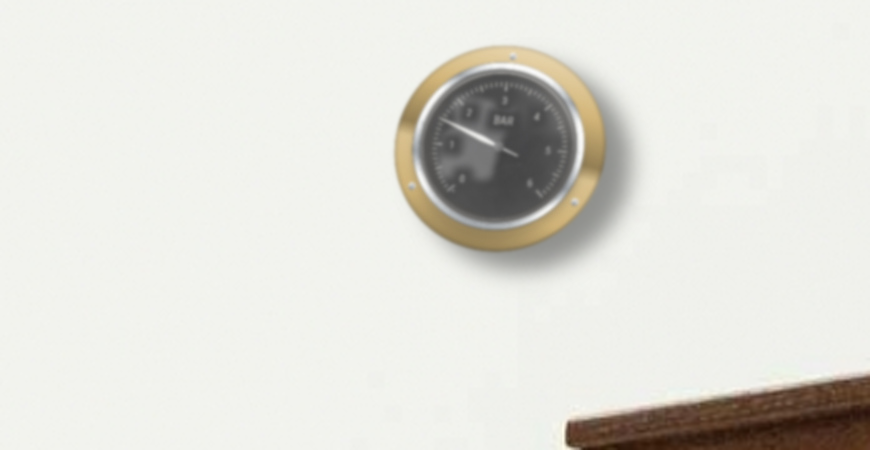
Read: {"value": 1.5, "unit": "bar"}
